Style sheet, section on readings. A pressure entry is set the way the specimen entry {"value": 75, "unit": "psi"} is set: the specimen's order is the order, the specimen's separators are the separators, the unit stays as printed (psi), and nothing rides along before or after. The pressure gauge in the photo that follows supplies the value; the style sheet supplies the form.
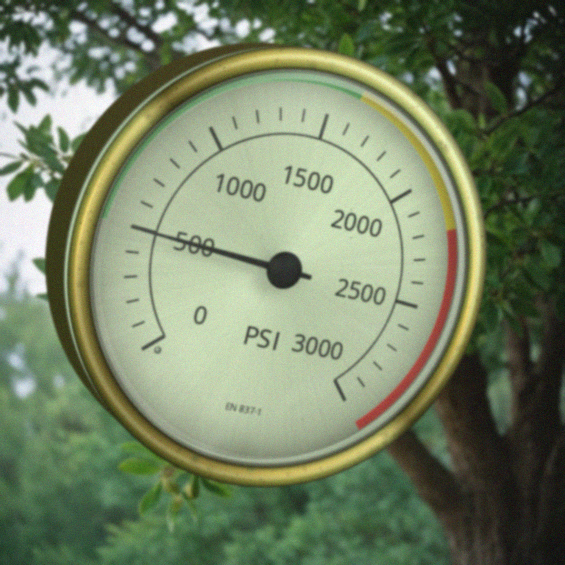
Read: {"value": 500, "unit": "psi"}
